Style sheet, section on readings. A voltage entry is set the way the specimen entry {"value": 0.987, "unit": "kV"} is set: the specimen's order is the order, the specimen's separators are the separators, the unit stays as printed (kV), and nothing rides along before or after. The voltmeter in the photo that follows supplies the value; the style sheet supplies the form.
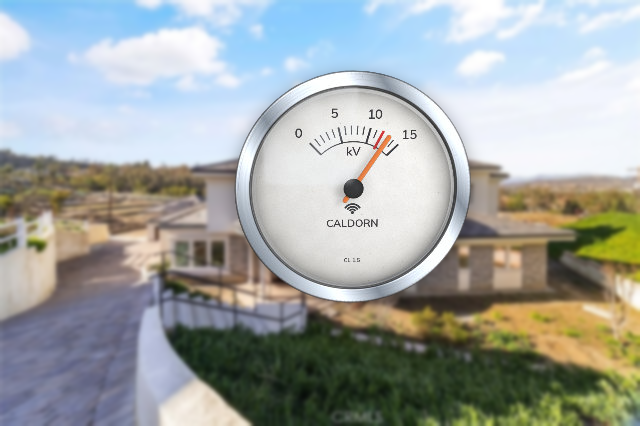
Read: {"value": 13, "unit": "kV"}
